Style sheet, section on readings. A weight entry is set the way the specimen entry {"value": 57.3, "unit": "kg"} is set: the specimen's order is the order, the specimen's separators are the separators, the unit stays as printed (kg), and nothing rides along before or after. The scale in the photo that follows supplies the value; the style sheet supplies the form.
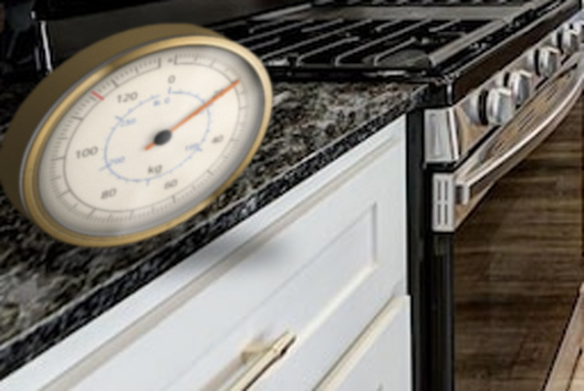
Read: {"value": 20, "unit": "kg"}
